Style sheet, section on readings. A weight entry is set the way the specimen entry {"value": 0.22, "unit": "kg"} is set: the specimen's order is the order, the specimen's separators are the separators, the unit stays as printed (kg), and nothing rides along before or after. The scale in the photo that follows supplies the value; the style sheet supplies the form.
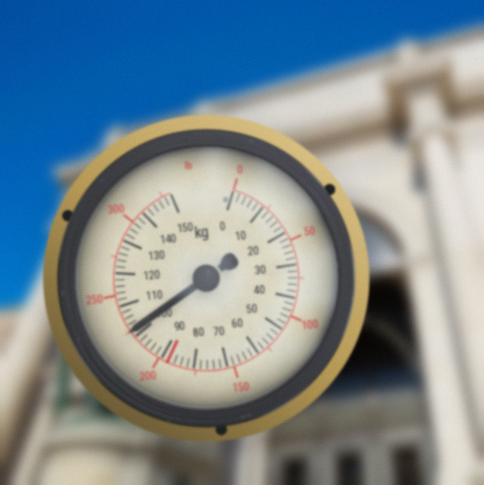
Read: {"value": 102, "unit": "kg"}
